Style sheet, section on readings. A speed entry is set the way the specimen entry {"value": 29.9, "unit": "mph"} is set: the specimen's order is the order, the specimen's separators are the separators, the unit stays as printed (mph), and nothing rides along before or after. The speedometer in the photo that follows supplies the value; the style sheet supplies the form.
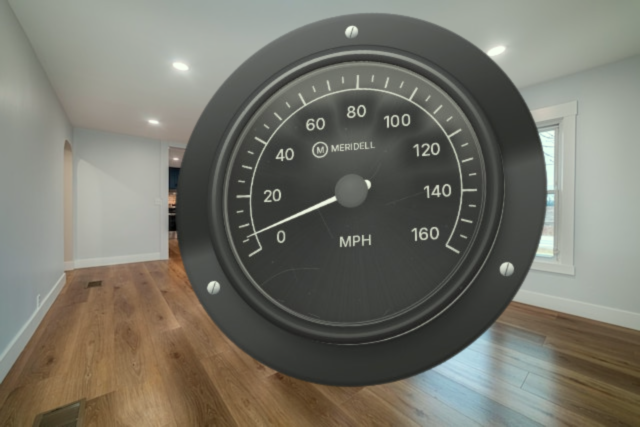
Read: {"value": 5, "unit": "mph"}
